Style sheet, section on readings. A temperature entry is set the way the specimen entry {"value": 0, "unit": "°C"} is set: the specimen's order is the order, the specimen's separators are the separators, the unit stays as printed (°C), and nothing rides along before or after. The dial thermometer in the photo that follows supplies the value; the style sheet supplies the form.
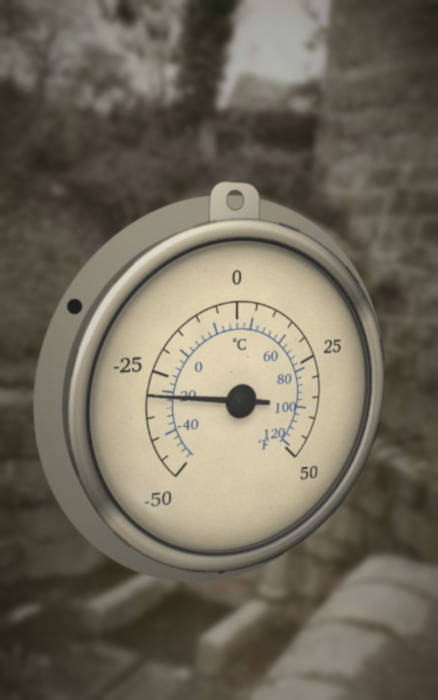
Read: {"value": -30, "unit": "°C"}
